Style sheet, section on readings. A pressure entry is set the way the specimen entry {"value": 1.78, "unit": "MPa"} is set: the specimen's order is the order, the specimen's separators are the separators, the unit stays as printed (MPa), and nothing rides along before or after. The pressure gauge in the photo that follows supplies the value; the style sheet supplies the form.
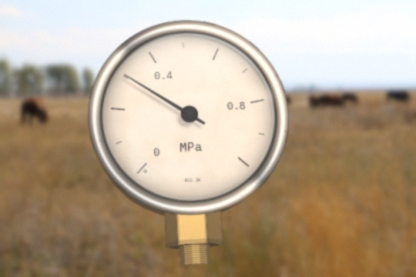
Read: {"value": 0.3, "unit": "MPa"}
